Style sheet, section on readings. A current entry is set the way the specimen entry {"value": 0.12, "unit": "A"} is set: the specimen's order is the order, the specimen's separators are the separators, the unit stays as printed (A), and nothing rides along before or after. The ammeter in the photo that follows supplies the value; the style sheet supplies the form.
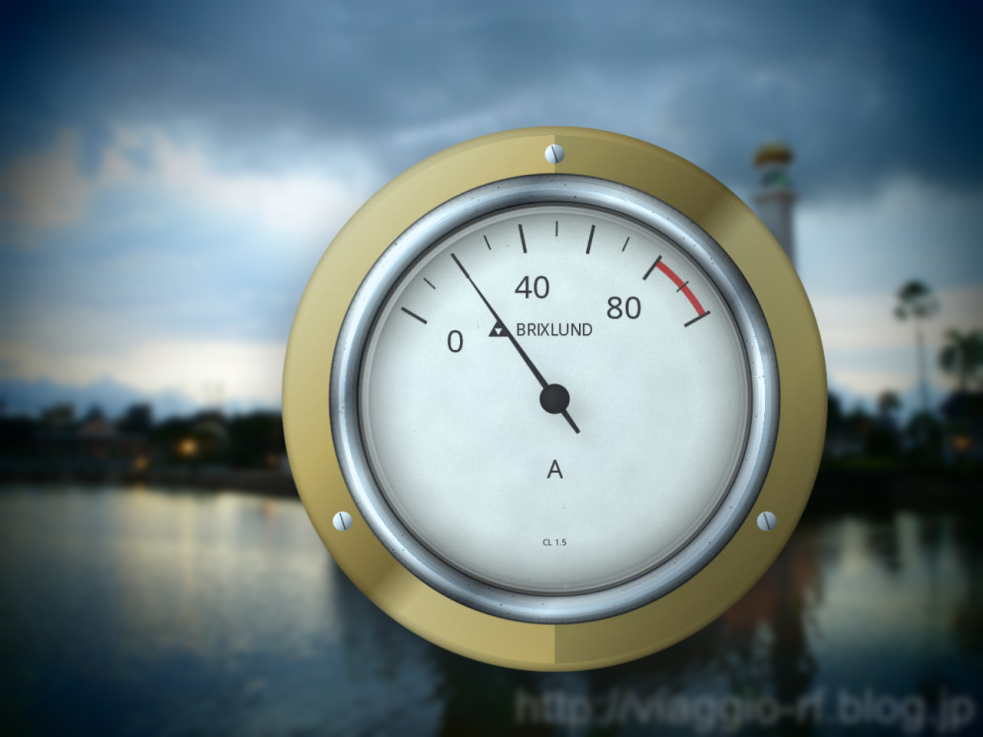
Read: {"value": 20, "unit": "A"}
